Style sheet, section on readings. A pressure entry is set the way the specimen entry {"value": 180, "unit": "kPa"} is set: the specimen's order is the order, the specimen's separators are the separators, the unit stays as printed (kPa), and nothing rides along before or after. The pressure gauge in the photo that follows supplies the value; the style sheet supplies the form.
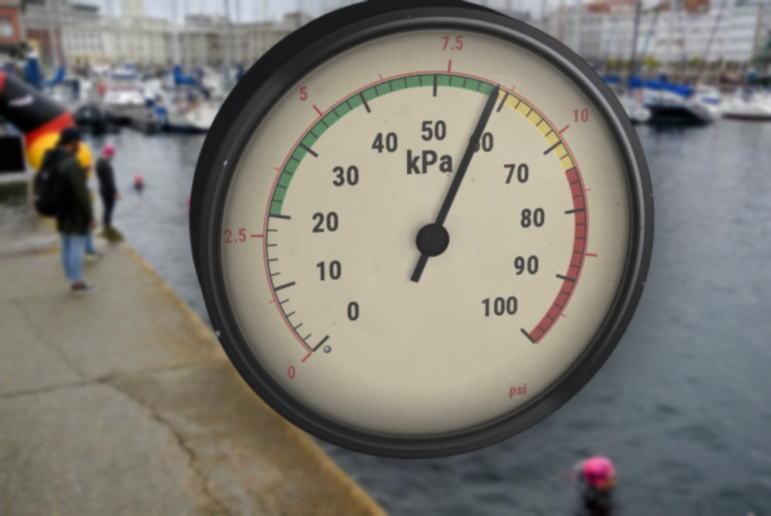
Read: {"value": 58, "unit": "kPa"}
